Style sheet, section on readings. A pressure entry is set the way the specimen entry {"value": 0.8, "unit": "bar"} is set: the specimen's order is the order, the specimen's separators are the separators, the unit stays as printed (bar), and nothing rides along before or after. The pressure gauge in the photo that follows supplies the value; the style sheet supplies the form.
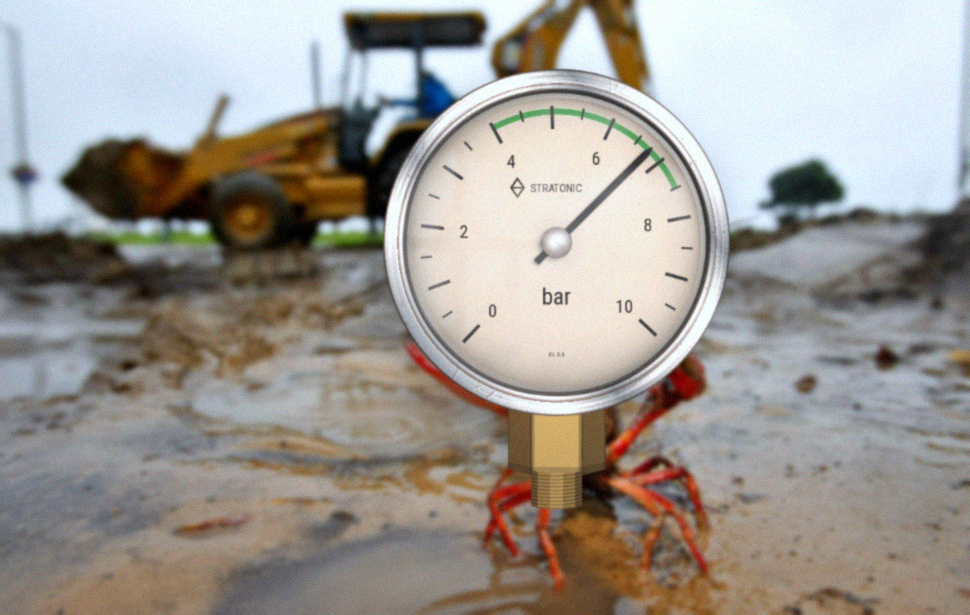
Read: {"value": 6.75, "unit": "bar"}
